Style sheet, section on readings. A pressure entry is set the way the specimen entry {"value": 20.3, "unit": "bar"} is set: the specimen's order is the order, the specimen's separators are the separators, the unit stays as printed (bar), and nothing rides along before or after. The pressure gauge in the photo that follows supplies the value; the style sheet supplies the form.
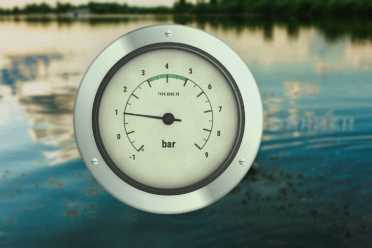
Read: {"value": 1, "unit": "bar"}
